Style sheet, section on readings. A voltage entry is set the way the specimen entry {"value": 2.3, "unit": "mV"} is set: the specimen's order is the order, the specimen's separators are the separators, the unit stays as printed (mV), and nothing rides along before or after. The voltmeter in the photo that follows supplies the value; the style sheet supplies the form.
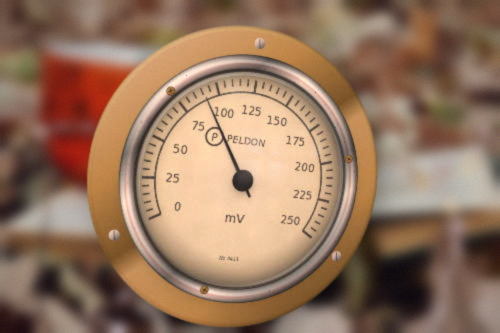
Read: {"value": 90, "unit": "mV"}
